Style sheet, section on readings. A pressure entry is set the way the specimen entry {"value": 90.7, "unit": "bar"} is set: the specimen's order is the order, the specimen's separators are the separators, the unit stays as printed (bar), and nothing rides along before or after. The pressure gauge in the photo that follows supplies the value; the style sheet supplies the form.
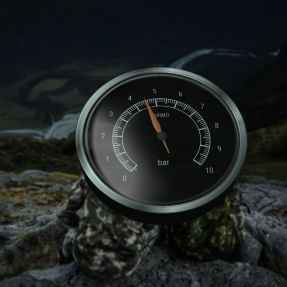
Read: {"value": 4.5, "unit": "bar"}
